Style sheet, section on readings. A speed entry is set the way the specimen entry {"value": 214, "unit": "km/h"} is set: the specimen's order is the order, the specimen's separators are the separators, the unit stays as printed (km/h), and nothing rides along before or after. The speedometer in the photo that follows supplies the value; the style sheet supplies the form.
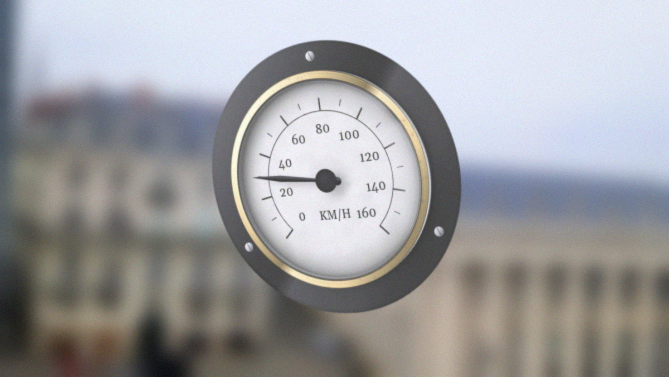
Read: {"value": 30, "unit": "km/h"}
